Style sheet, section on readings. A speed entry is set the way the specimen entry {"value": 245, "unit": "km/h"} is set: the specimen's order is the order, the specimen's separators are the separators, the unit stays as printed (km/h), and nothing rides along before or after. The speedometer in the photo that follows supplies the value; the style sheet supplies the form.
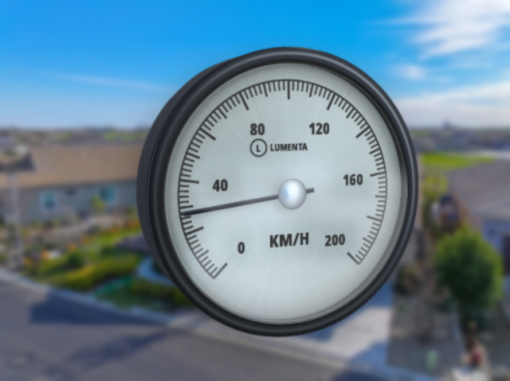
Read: {"value": 28, "unit": "km/h"}
